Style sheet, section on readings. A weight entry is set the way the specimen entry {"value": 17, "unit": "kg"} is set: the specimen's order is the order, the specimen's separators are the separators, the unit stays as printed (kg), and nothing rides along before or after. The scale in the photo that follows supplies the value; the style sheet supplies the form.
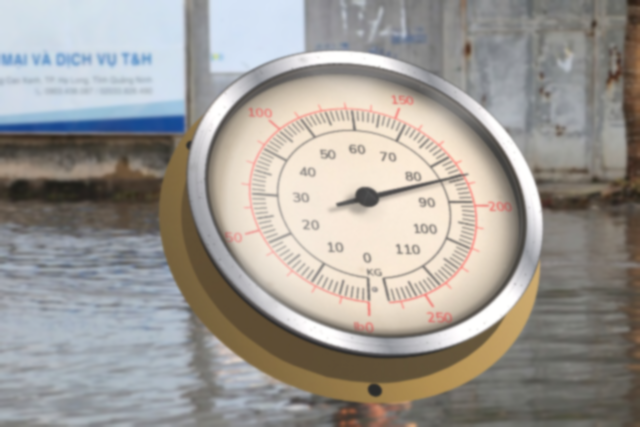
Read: {"value": 85, "unit": "kg"}
